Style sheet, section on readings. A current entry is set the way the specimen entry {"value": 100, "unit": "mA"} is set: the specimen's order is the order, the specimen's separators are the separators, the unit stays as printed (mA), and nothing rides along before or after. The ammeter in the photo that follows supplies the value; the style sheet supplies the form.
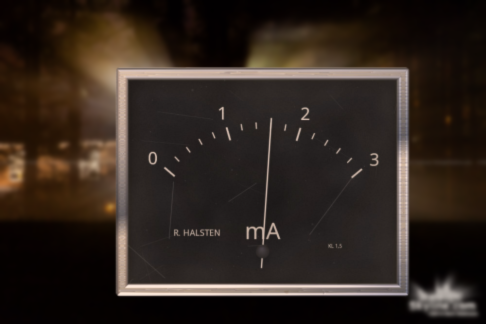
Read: {"value": 1.6, "unit": "mA"}
